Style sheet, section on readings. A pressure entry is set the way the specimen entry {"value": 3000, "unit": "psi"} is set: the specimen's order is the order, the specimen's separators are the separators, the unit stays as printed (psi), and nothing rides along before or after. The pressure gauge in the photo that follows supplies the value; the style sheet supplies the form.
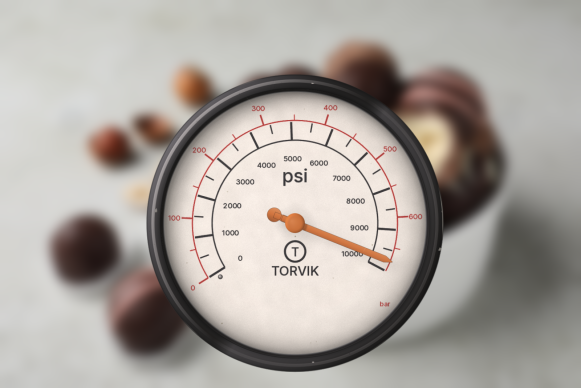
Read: {"value": 9750, "unit": "psi"}
